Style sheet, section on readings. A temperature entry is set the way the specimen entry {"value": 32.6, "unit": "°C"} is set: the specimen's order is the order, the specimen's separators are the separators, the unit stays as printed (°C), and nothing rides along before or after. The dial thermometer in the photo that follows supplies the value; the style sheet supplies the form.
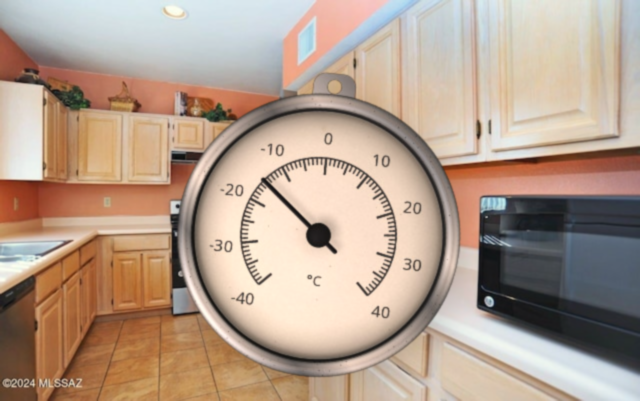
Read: {"value": -15, "unit": "°C"}
